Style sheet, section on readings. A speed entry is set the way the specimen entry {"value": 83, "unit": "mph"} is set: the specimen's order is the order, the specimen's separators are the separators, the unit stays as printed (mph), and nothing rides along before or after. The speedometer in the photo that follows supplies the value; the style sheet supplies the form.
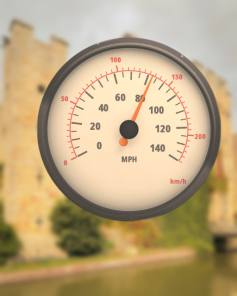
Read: {"value": 82.5, "unit": "mph"}
